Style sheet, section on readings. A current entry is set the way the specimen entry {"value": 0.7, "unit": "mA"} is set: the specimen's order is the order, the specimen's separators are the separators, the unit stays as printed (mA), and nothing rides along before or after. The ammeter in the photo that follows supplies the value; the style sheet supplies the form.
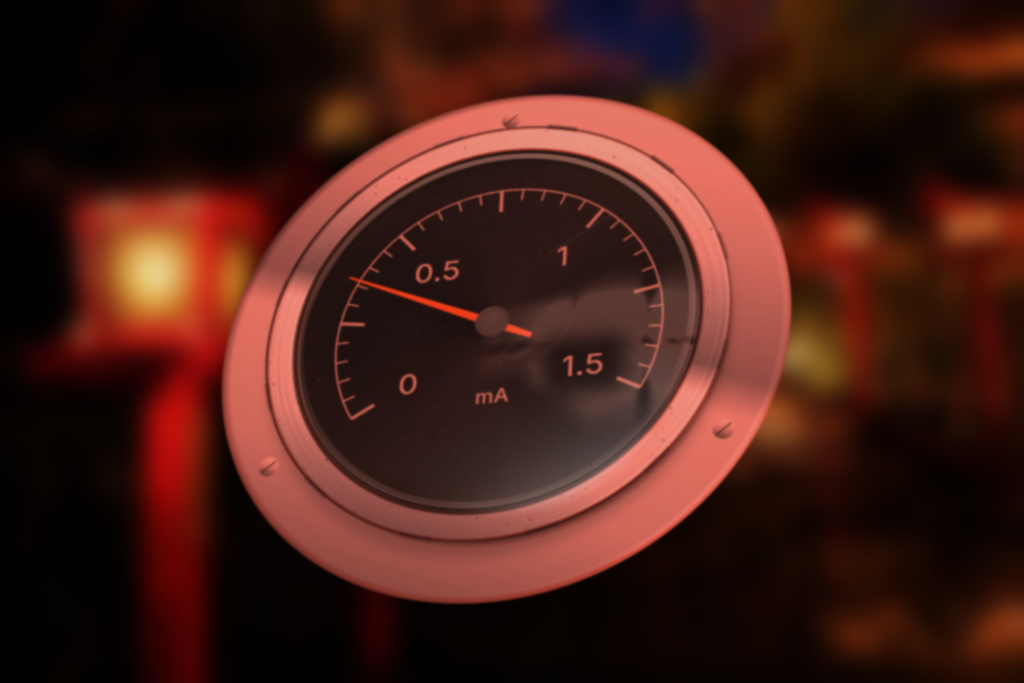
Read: {"value": 0.35, "unit": "mA"}
